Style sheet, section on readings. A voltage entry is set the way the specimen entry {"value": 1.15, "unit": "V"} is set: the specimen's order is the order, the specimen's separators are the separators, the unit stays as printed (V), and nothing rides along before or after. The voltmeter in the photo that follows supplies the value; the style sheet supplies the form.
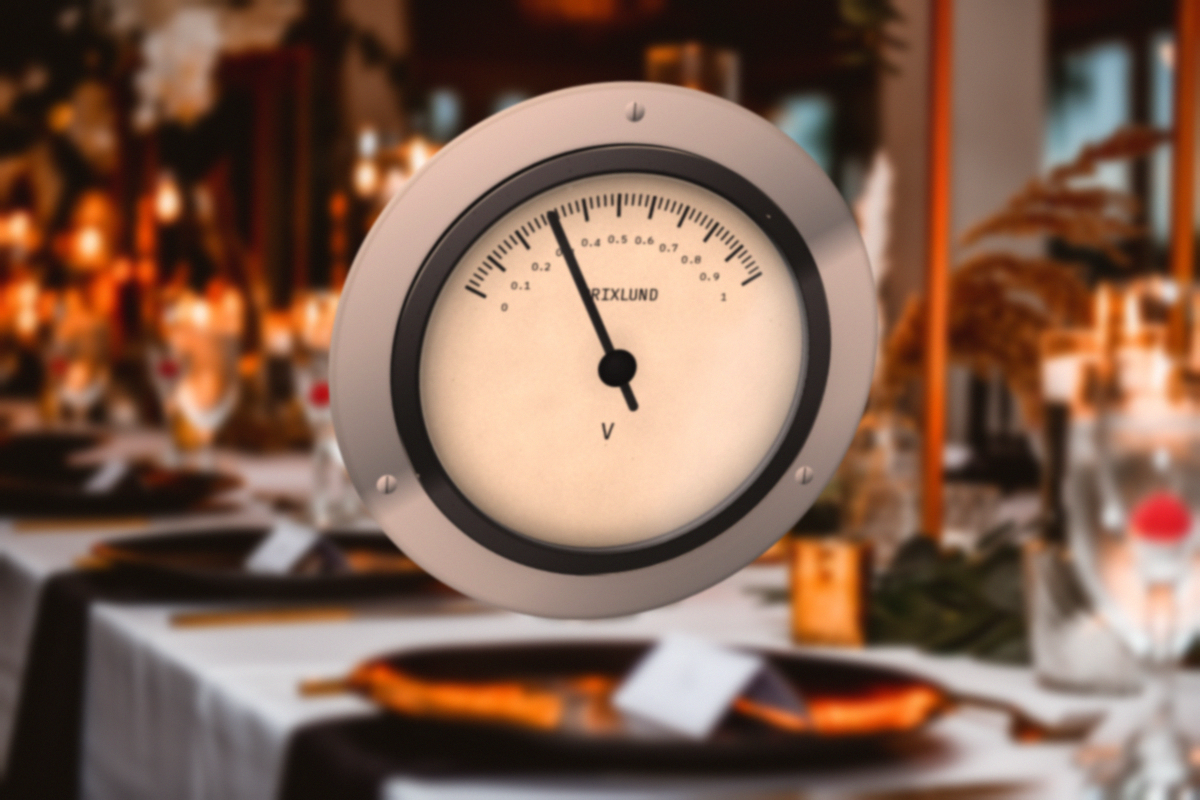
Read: {"value": 0.3, "unit": "V"}
